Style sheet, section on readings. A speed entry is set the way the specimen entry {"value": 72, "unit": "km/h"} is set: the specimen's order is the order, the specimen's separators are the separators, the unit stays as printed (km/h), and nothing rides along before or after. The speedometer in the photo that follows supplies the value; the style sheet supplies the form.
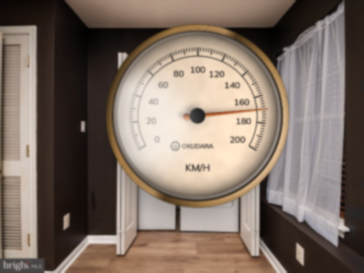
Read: {"value": 170, "unit": "km/h"}
